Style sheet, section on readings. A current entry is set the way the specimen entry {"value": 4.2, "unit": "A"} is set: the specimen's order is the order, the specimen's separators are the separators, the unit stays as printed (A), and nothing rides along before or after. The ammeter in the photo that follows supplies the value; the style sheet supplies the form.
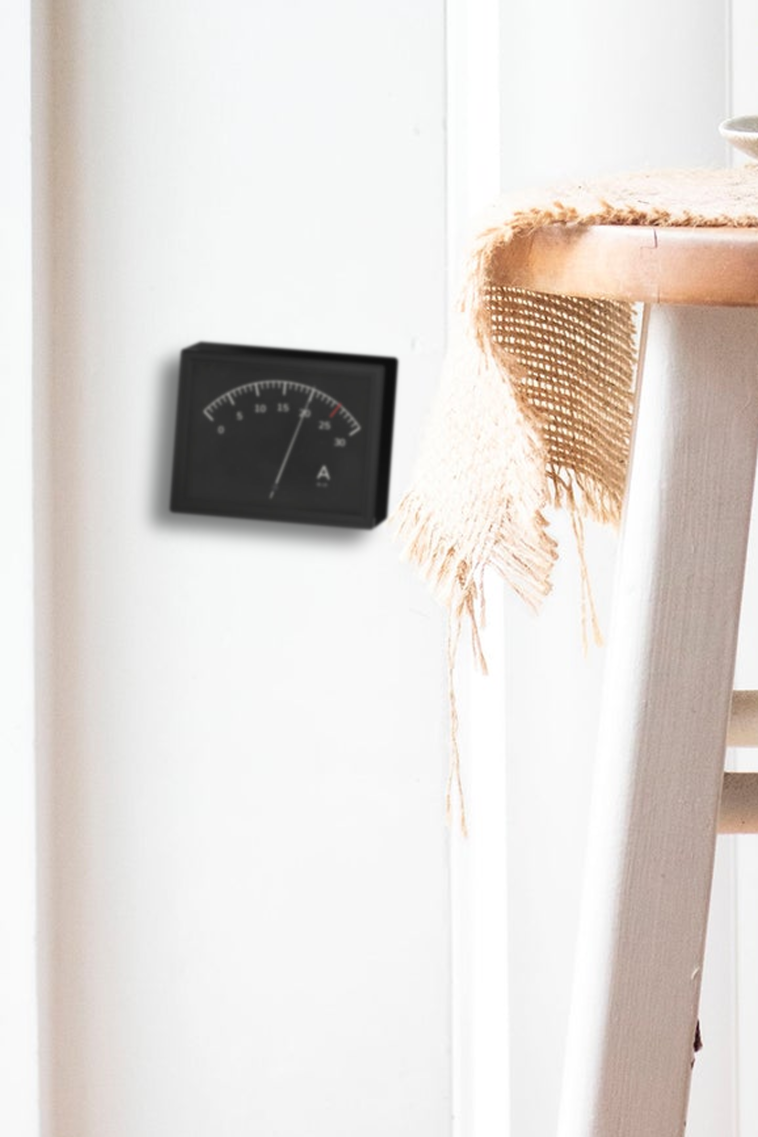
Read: {"value": 20, "unit": "A"}
